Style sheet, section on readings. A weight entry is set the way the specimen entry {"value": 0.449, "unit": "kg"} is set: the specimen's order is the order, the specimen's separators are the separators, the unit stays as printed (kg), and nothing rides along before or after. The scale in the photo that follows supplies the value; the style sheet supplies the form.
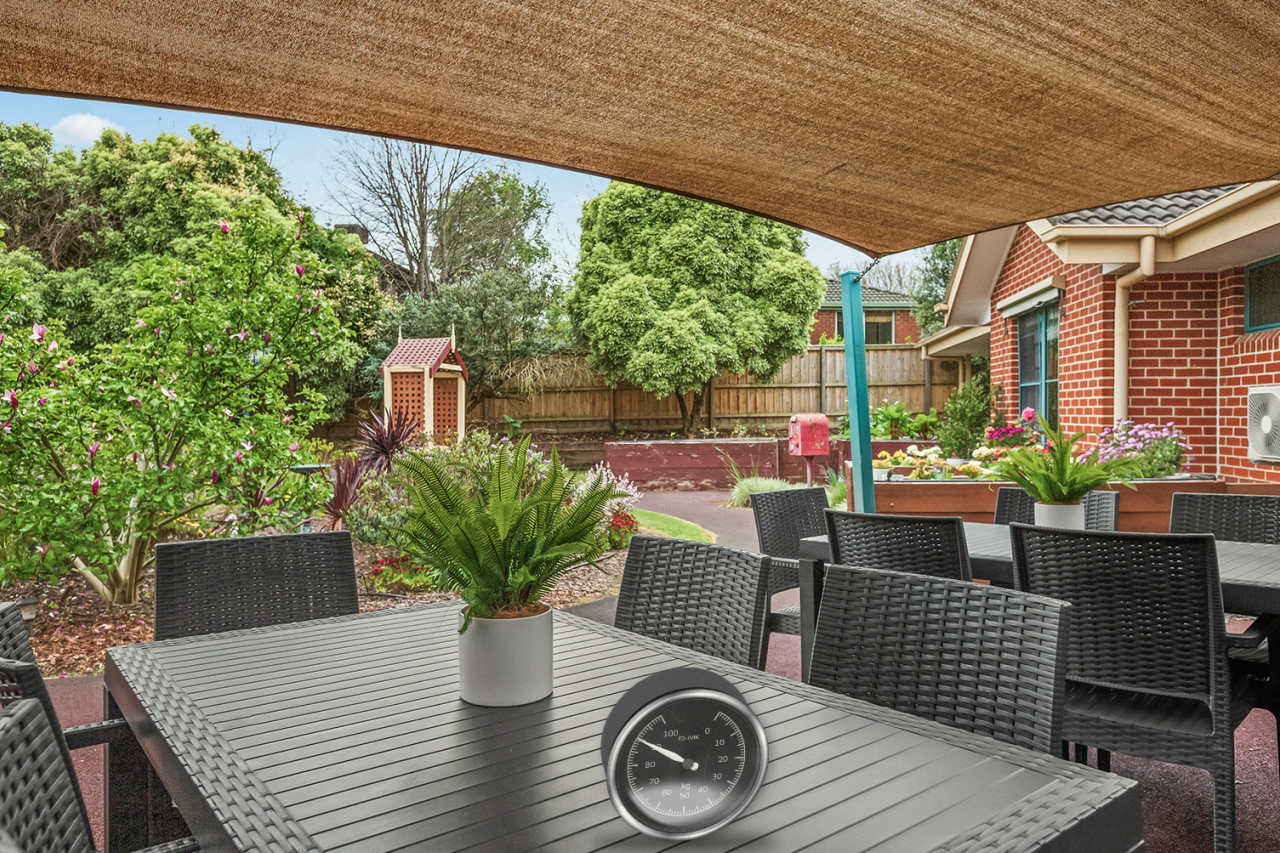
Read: {"value": 90, "unit": "kg"}
